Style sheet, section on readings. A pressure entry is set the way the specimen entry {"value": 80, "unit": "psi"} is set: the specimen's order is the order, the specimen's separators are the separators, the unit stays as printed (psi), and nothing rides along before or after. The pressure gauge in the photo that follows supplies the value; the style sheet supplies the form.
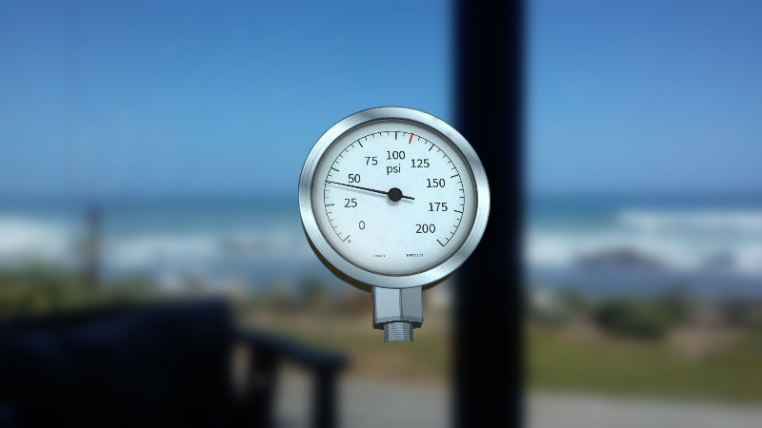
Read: {"value": 40, "unit": "psi"}
